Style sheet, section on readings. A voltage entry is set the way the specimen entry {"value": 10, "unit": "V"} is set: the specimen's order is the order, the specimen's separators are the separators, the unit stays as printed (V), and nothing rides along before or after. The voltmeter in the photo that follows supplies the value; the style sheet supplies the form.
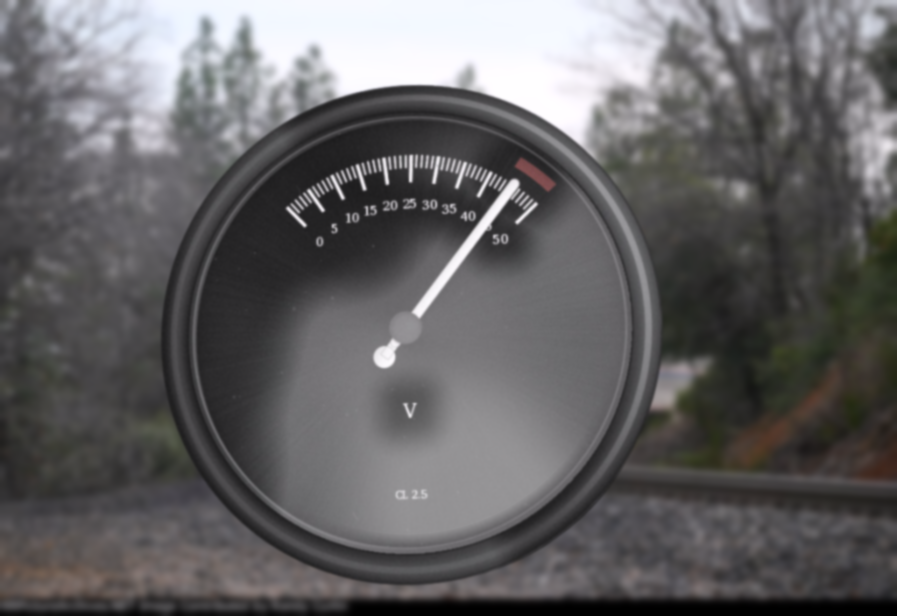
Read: {"value": 45, "unit": "V"}
